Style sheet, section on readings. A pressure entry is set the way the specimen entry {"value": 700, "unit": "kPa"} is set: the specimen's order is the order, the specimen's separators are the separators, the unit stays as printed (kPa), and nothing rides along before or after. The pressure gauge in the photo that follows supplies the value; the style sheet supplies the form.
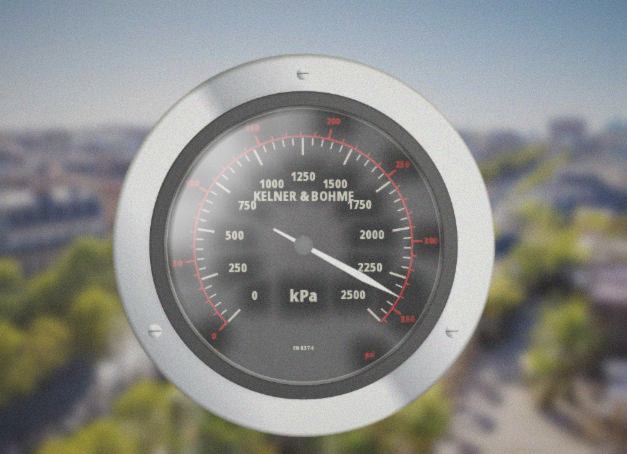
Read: {"value": 2350, "unit": "kPa"}
